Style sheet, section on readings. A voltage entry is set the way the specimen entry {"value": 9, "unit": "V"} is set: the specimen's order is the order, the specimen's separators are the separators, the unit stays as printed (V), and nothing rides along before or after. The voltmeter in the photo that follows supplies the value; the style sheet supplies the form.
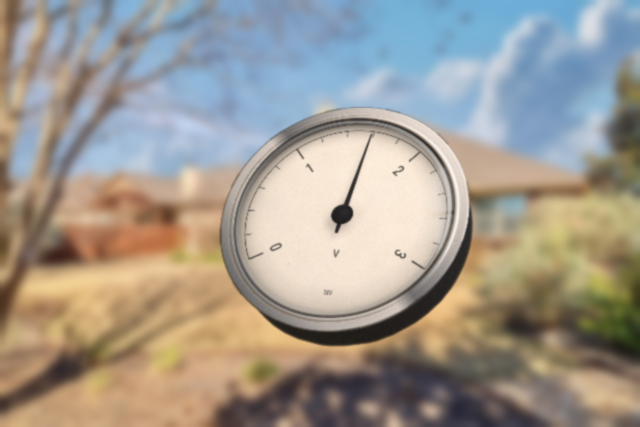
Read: {"value": 1.6, "unit": "V"}
